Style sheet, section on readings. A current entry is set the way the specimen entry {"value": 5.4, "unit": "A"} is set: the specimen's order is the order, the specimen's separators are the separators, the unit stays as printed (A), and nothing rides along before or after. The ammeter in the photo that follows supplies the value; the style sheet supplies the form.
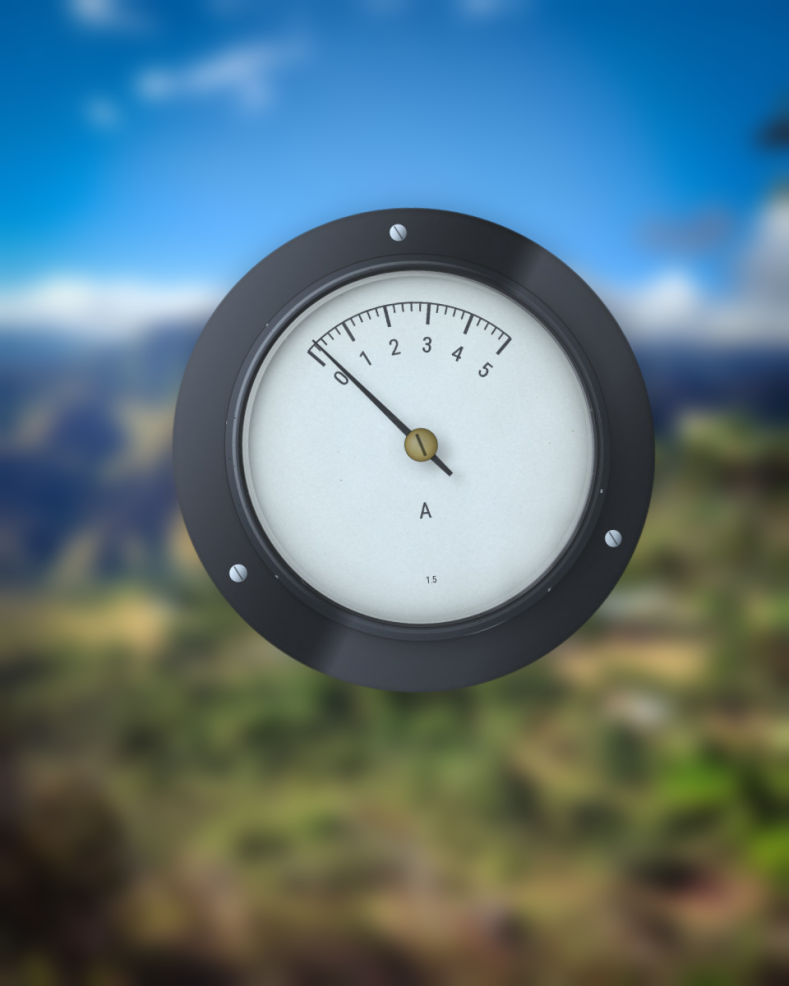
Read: {"value": 0.2, "unit": "A"}
